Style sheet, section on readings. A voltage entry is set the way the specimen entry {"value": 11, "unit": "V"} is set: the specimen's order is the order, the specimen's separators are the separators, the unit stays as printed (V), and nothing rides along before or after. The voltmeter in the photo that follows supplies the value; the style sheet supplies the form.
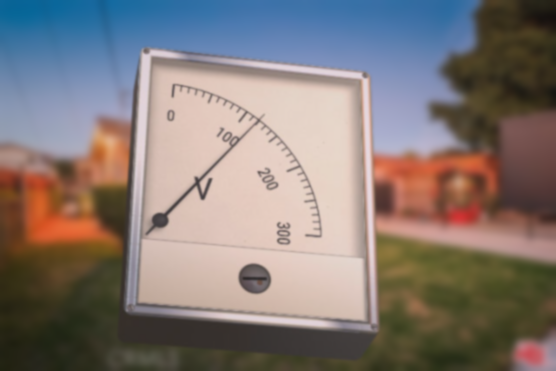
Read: {"value": 120, "unit": "V"}
